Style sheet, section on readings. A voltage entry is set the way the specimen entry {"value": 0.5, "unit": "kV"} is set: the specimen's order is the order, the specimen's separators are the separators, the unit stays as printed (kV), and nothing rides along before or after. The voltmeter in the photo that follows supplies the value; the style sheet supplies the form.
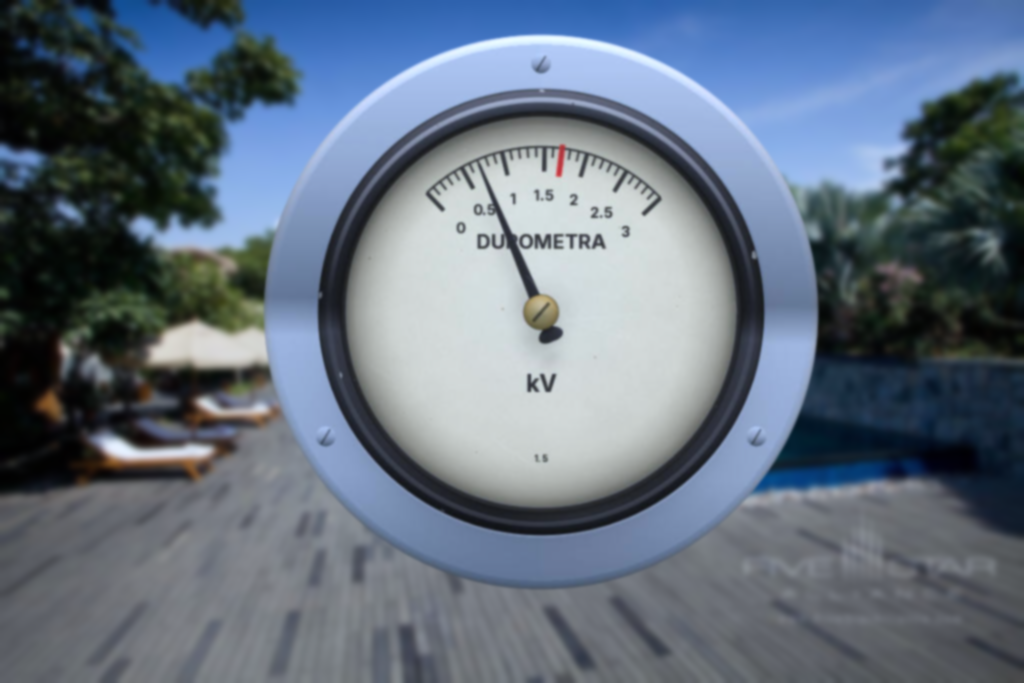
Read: {"value": 0.7, "unit": "kV"}
